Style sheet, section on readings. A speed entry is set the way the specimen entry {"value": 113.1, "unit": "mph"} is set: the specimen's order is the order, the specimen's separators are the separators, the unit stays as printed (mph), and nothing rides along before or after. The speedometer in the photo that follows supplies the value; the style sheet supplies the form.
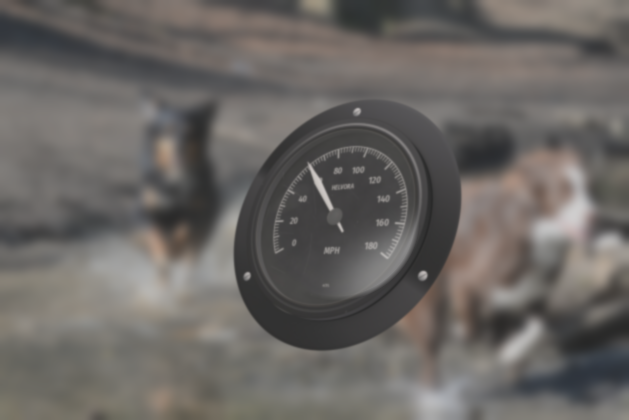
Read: {"value": 60, "unit": "mph"}
